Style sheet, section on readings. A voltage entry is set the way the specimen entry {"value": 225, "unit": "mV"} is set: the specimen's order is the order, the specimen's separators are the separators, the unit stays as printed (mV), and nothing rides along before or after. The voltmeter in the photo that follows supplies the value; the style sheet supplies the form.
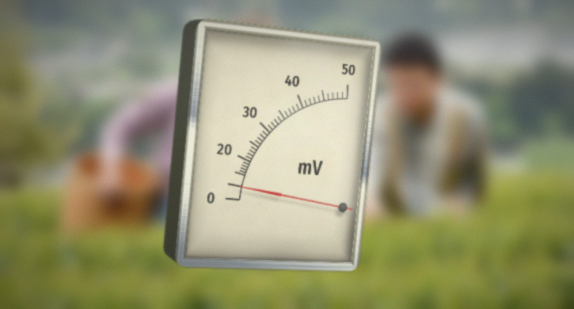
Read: {"value": 10, "unit": "mV"}
